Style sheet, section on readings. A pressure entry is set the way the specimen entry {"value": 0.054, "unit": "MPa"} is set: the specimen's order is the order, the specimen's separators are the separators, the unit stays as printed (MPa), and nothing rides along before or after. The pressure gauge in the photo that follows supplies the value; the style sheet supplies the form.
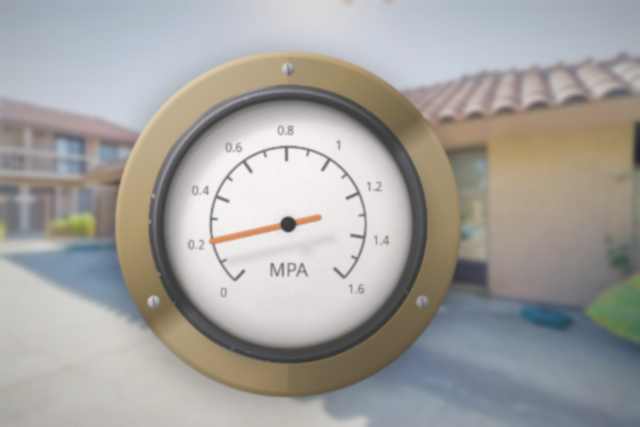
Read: {"value": 0.2, "unit": "MPa"}
